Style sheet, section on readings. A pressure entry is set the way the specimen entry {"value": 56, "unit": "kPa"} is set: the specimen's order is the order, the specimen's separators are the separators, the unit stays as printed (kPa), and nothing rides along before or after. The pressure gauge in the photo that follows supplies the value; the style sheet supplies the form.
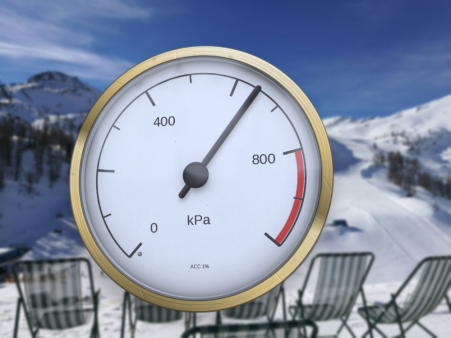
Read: {"value": 650, "unit": "kPa"}
